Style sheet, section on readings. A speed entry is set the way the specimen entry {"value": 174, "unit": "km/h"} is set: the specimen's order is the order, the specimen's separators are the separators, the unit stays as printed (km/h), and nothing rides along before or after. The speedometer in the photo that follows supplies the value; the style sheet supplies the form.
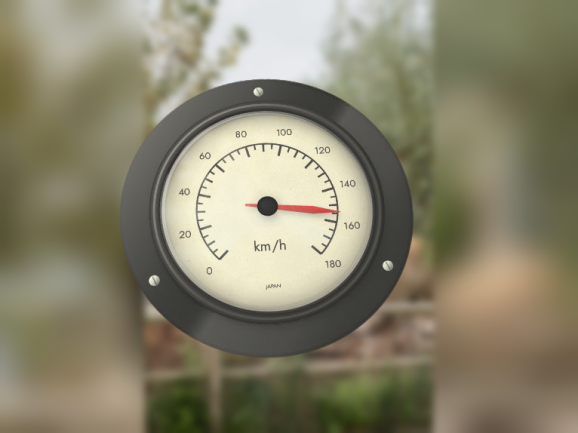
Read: {"value": 155, "unit": "km/h"}
